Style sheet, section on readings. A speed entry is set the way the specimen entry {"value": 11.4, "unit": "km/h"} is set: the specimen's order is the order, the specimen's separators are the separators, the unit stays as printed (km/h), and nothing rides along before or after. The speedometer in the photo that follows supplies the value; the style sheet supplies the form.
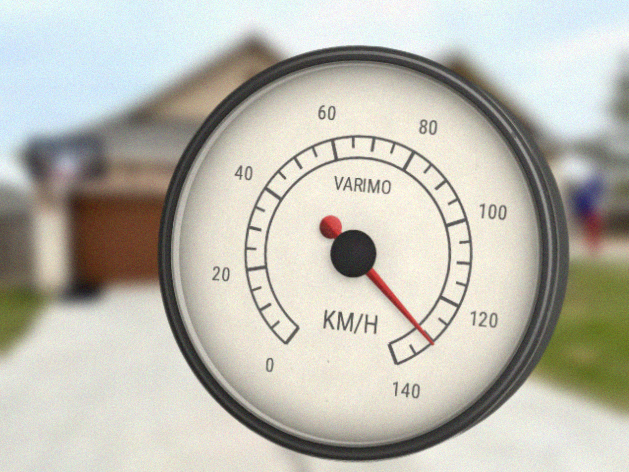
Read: {"value": 130, "unit": "km/h"}
